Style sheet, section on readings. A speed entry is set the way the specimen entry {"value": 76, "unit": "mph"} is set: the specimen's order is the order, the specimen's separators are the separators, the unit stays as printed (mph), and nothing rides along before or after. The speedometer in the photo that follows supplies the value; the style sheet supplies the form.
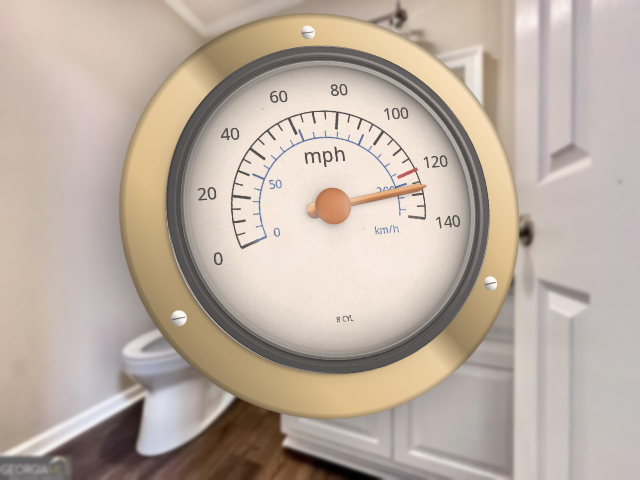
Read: {"value": 127.5, "unit": "mph"}
